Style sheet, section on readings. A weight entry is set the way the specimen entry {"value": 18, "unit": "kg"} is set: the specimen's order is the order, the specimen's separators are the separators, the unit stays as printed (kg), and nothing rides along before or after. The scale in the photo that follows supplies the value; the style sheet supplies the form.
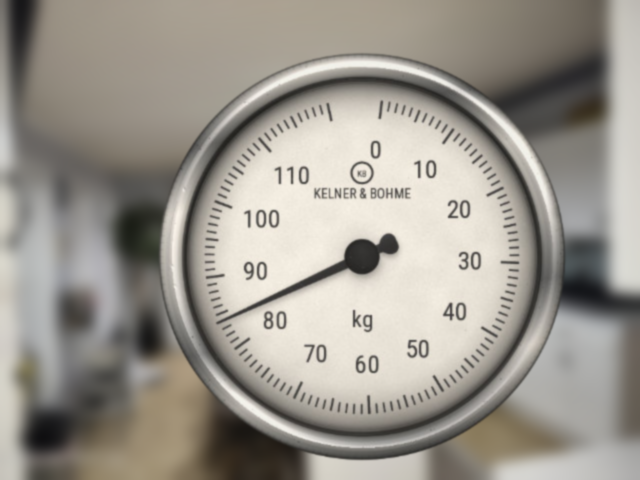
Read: {"value": 84, "unit": "kg"}
